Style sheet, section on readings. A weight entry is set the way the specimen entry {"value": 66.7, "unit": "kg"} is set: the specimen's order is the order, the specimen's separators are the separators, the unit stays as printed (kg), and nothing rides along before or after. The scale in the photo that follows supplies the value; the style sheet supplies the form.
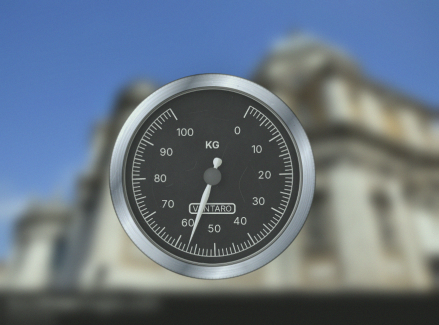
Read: {"value": 57, "unit": "kg"}
